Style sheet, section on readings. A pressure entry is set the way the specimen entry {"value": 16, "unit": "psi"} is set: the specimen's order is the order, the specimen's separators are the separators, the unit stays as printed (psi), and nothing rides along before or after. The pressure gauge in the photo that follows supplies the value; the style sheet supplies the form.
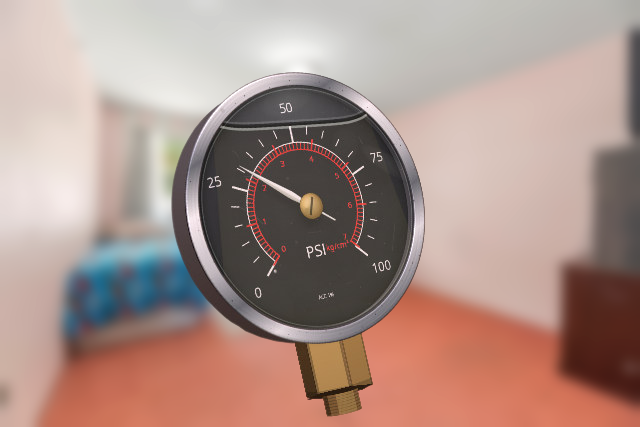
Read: {"value": 30, "unit": "psi"}
